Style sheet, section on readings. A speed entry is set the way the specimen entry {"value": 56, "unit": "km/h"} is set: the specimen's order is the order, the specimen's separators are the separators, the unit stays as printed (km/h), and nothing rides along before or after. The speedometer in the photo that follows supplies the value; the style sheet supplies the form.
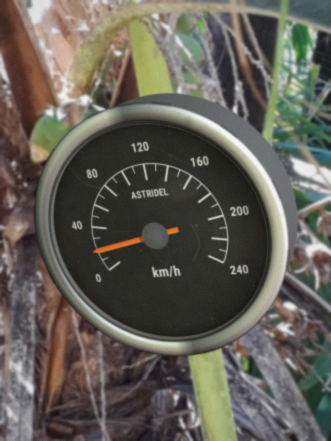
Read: {"value": 20, "unit": "km/h"}
